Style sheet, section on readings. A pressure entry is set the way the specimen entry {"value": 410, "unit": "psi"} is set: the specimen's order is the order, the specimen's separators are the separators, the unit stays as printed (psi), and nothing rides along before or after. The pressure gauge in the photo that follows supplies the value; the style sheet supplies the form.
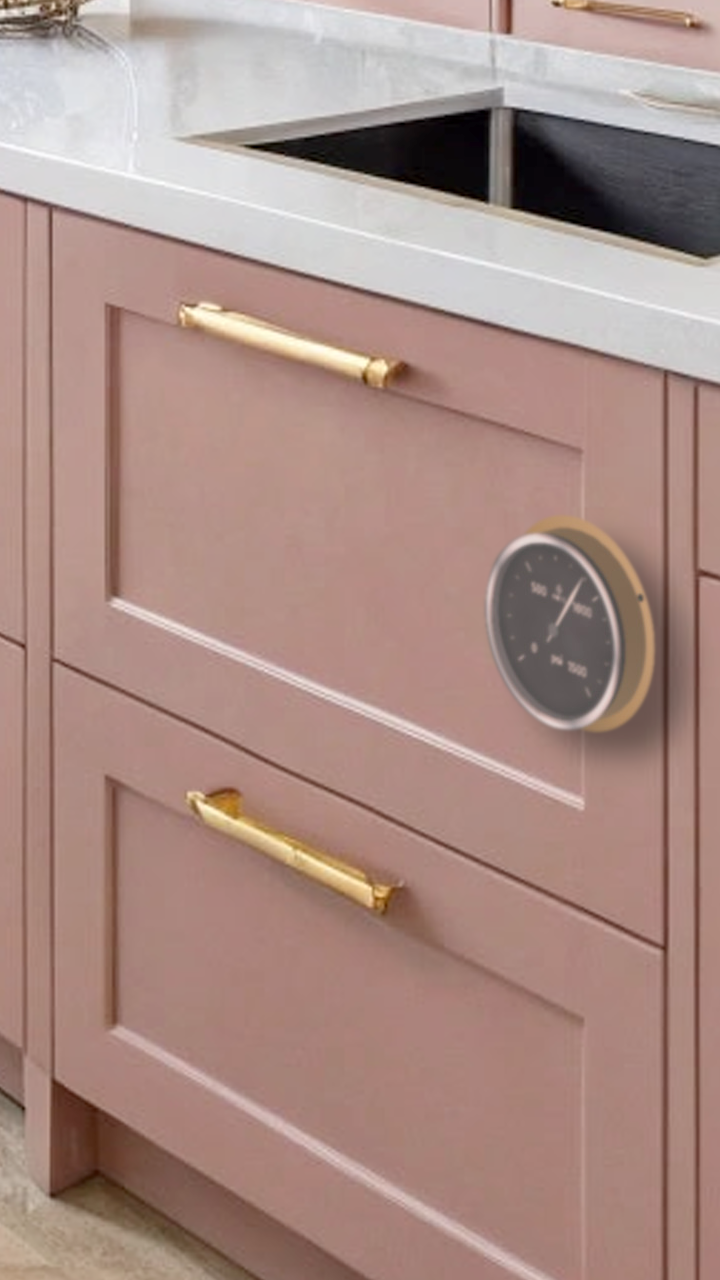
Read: {"value": 900, "unit": "psi"}
